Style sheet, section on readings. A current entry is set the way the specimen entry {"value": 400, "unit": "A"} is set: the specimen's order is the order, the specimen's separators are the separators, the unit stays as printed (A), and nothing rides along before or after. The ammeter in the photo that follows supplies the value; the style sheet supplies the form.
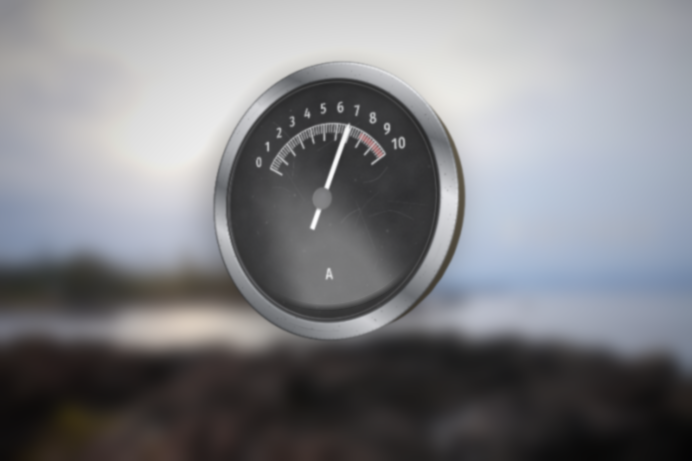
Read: {"value": 7, "unit": "A"}
